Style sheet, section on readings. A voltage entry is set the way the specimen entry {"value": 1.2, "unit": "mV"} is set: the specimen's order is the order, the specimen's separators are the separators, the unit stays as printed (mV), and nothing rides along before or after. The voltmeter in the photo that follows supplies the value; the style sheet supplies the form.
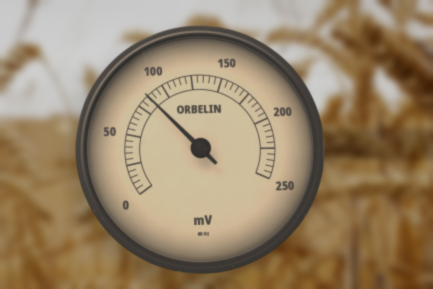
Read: {"value": 85, "unit": "mV"}
